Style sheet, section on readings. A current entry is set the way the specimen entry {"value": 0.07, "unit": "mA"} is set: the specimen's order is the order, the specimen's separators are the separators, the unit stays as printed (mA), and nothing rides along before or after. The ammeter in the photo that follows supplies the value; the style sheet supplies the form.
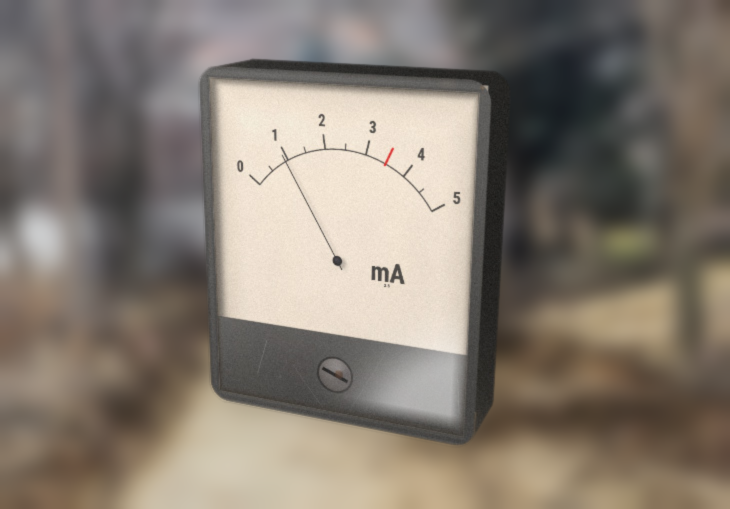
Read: {"value": 1, "unit": "mA"}
